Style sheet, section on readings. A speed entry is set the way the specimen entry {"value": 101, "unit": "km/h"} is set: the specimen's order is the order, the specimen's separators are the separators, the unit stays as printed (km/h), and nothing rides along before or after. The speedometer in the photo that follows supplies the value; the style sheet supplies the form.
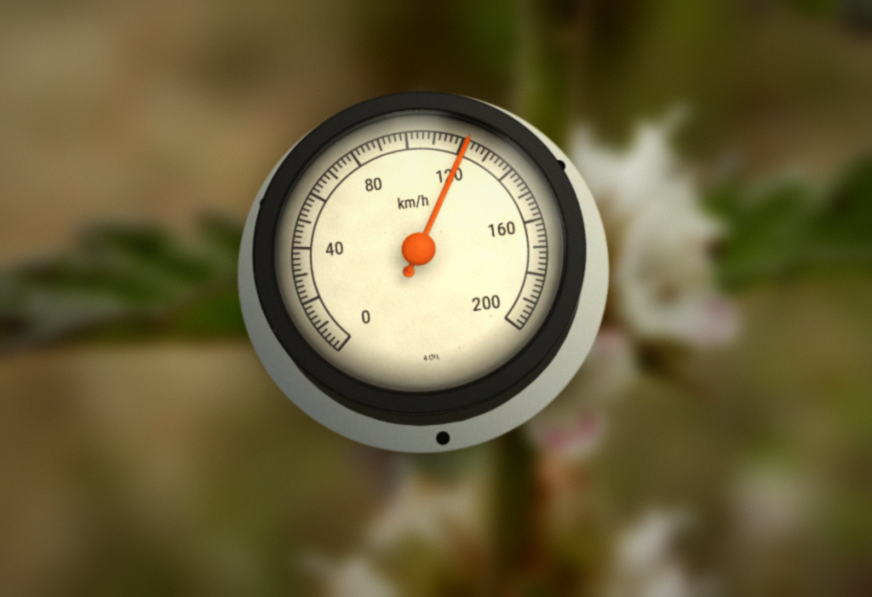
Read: {"value": 122, "unit": "km/h"}
